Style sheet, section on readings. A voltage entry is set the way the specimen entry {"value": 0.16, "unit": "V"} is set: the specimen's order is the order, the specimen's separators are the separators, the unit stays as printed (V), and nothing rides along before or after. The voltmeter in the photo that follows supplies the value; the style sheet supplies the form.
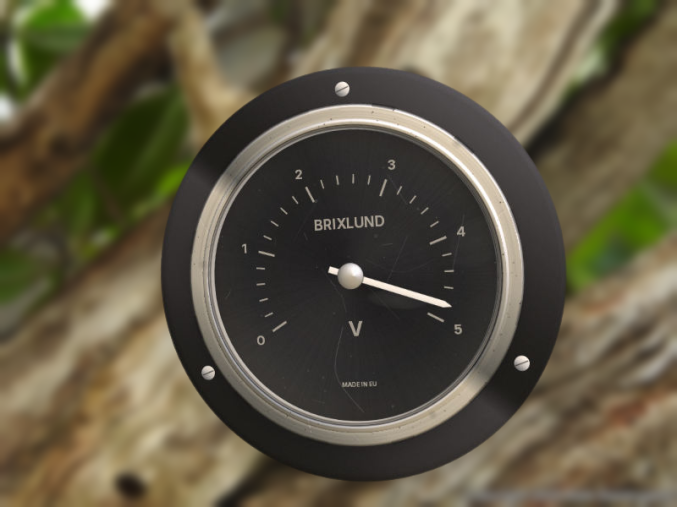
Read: {"value": 4.8, "unit": "V"}
